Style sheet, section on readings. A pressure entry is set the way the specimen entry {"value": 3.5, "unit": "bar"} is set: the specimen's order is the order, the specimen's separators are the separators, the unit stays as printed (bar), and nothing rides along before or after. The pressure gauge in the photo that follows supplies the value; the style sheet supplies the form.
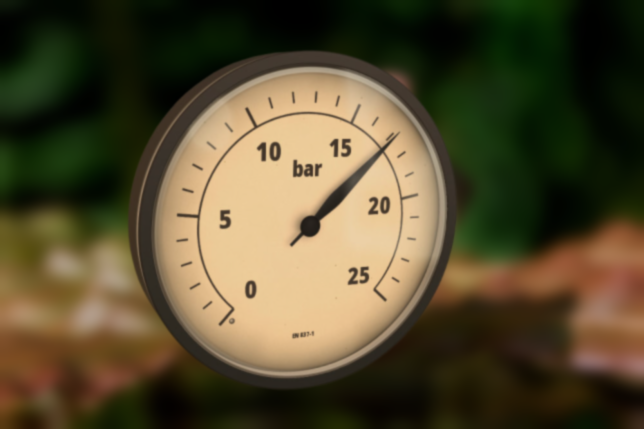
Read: {"value": 17, "unit": "bar"}
